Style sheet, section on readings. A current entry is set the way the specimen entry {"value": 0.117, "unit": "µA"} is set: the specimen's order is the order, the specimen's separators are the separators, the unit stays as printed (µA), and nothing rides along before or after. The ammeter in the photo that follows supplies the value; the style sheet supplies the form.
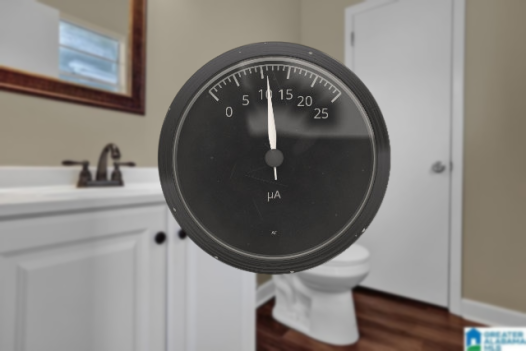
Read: {"value": 11, "unit": "µA"}
